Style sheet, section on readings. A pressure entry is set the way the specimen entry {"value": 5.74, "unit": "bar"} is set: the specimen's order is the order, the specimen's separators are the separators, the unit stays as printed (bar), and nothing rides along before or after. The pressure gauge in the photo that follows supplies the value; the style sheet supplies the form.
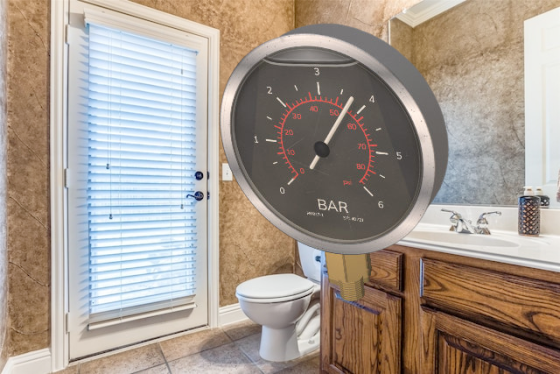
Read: {"value": 3.75, "unit": "bar"}
